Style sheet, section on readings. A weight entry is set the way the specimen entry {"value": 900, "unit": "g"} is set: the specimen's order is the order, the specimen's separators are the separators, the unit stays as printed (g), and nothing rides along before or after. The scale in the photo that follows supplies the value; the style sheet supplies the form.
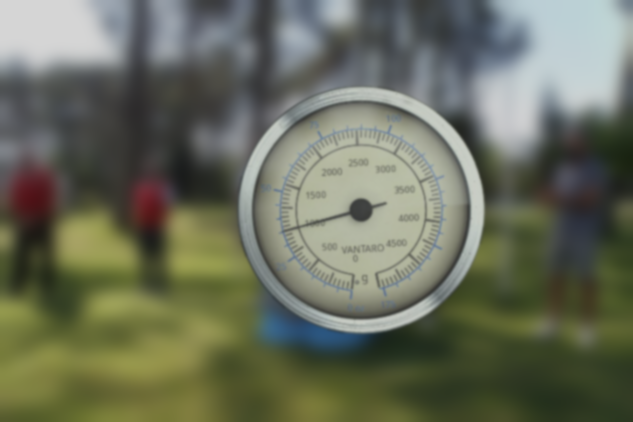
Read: {"value": 1000, "unit": "g"}
